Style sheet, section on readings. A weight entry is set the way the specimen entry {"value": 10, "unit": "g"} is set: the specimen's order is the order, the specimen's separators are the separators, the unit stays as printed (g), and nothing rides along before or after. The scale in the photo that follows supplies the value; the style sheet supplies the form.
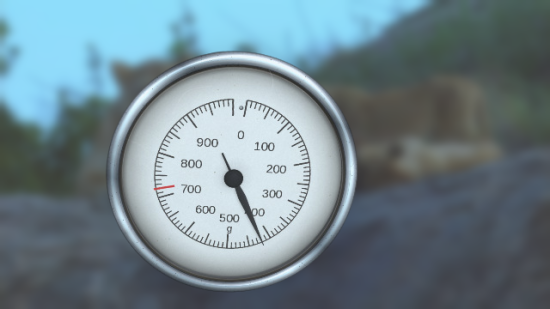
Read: {"value": 420, "unit": "g"}
